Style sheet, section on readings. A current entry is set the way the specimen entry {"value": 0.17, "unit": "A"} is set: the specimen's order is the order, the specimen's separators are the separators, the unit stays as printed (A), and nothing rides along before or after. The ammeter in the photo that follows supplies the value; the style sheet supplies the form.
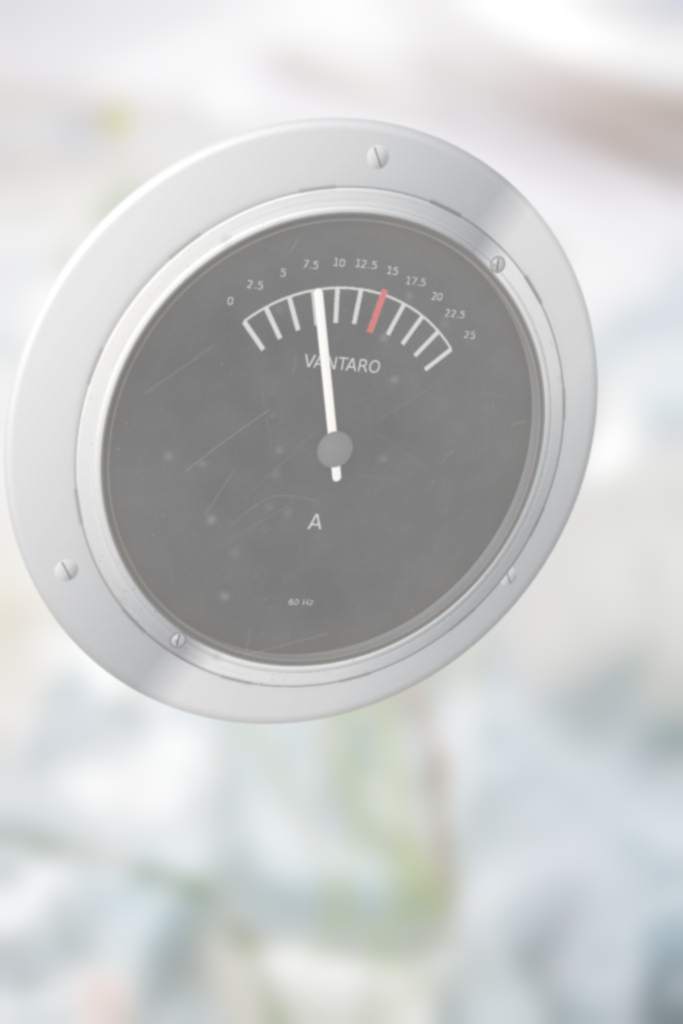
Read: {"value": 7.5, "unit": "A"}
